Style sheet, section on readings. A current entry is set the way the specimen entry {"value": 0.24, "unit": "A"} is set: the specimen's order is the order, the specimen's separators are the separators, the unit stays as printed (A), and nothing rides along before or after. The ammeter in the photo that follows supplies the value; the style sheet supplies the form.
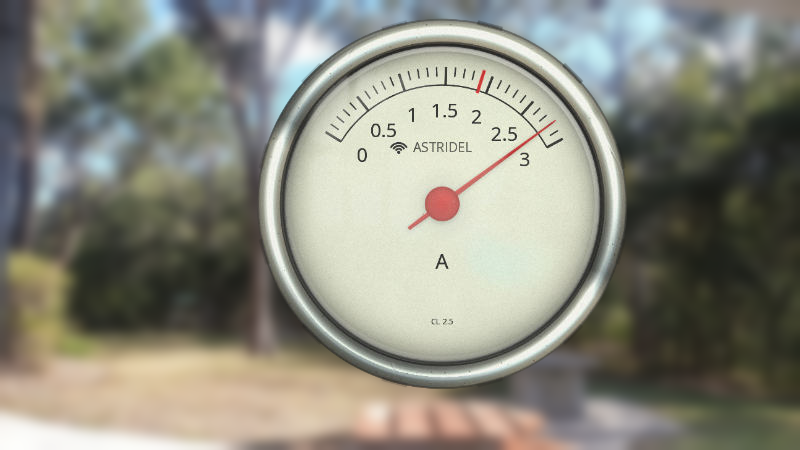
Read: {"value": 2.8, "unit": "A"}
